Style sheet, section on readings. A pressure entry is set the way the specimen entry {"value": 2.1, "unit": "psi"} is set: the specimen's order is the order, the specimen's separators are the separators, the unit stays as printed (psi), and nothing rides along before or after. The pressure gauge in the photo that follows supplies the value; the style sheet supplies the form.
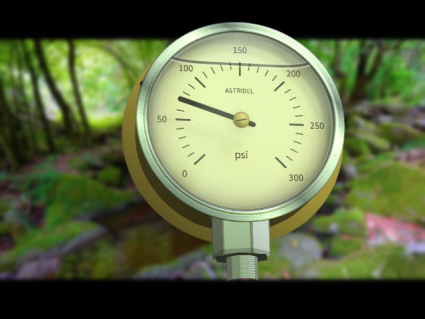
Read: {"value": 70, "unit": "psi"}
